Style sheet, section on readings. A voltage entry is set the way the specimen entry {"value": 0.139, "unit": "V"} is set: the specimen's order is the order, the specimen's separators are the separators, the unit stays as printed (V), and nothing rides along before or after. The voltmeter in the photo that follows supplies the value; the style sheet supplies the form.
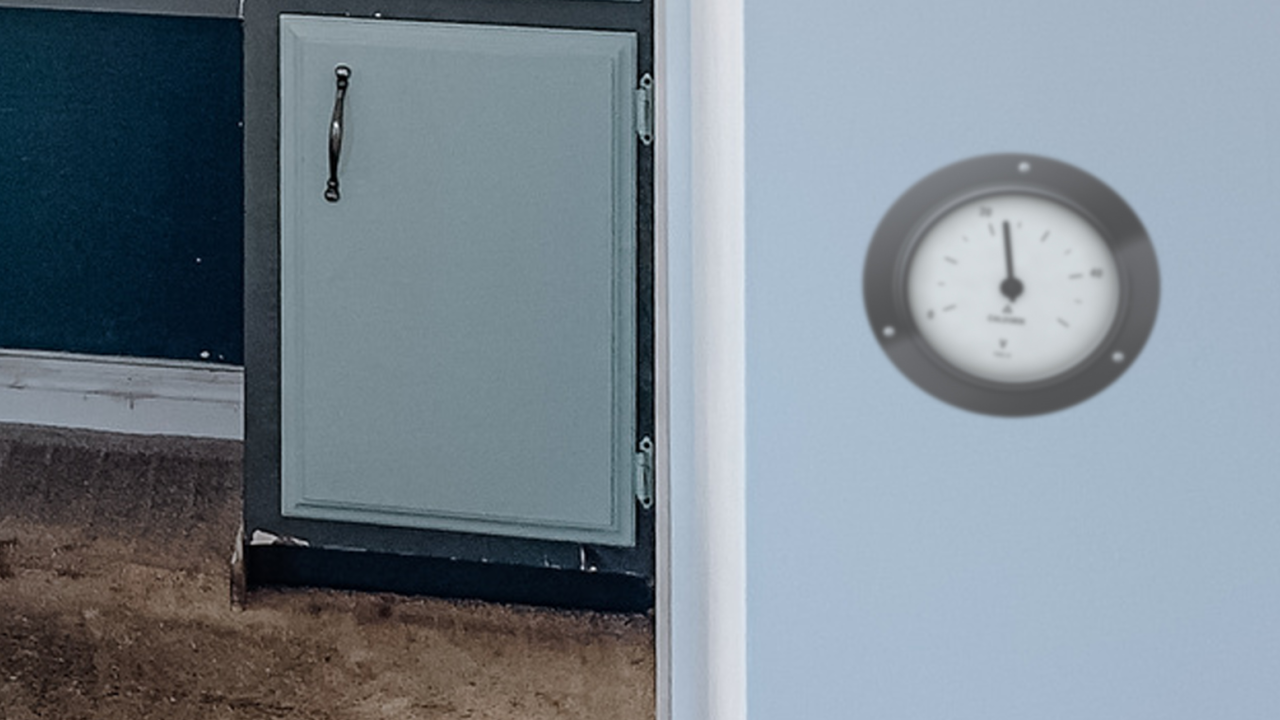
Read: {"value": 22.5, "unit": "V"}
